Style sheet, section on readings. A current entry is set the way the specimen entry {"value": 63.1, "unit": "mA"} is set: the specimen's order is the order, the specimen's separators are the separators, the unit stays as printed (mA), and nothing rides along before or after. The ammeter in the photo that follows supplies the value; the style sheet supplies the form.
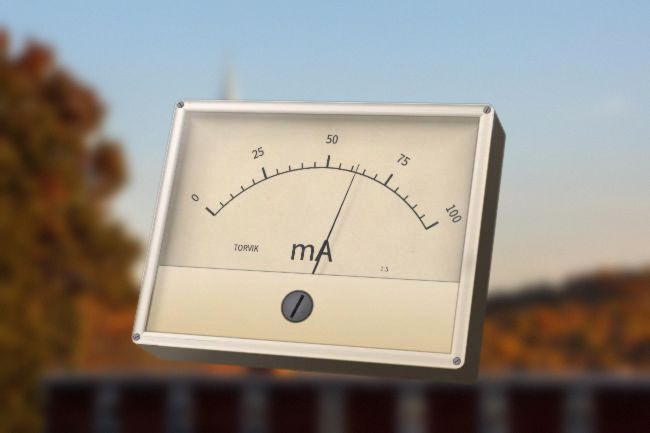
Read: {"value": 62.5, "unit": "mA"}
